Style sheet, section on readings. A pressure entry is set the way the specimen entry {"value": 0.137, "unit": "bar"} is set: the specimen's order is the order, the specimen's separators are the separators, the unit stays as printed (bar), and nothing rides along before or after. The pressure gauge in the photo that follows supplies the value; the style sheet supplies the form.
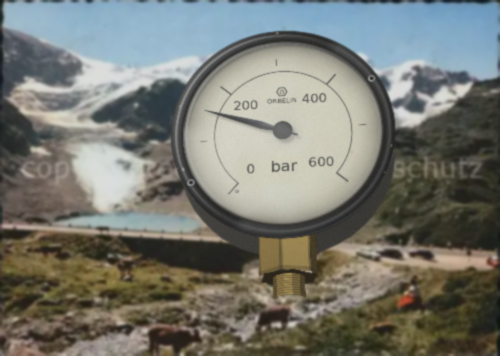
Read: {"value": 150, "unit": "bar"}
